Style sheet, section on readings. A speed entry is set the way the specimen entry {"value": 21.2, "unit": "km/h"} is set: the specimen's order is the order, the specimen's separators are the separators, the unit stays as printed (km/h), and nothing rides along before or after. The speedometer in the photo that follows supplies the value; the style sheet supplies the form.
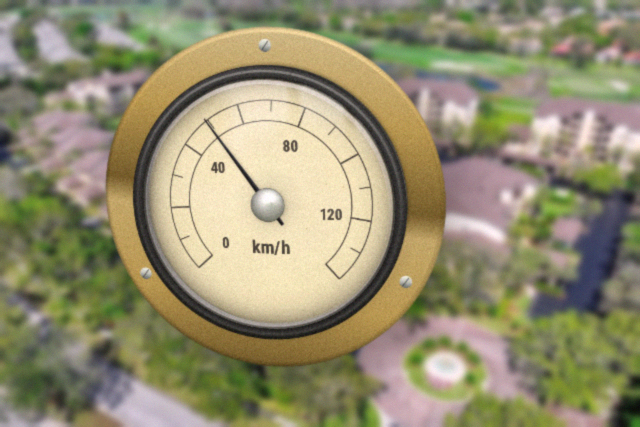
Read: {"value": 50, "unit": "km/h"}
